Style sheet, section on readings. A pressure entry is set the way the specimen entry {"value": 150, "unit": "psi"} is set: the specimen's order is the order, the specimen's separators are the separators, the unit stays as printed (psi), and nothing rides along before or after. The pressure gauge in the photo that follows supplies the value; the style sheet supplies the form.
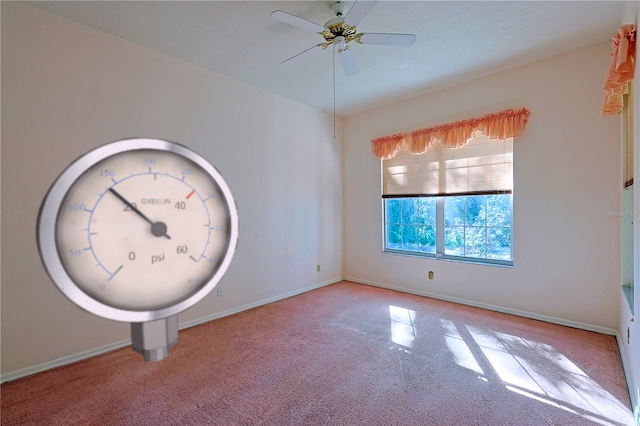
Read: {"value": 20, "unit": "psi"}
